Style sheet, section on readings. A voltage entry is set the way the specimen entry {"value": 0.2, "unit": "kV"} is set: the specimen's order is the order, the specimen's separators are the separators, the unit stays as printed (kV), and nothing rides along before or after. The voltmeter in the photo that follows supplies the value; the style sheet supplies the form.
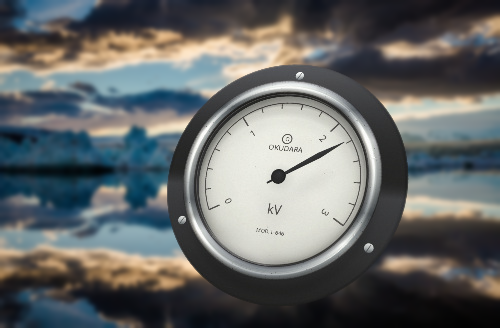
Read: {"value": 2.2, "unit": "kV"}
